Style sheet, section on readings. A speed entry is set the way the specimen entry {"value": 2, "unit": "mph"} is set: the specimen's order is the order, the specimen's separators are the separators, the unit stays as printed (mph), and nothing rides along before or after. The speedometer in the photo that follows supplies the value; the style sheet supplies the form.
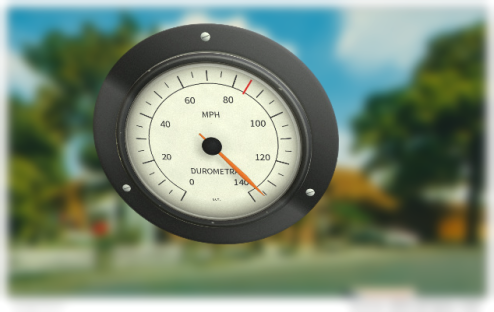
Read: {"value": 135, "unit": "mph"}
